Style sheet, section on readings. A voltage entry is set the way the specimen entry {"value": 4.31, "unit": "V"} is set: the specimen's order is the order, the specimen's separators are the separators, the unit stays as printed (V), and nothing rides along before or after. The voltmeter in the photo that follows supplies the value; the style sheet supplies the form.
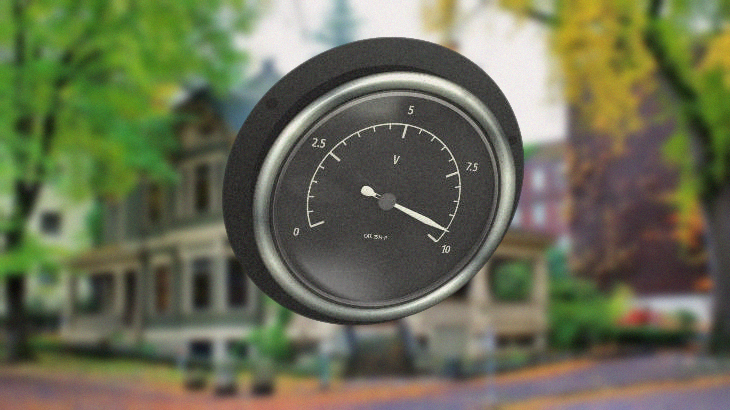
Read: {"value": 9.5, "unit": "V"}
